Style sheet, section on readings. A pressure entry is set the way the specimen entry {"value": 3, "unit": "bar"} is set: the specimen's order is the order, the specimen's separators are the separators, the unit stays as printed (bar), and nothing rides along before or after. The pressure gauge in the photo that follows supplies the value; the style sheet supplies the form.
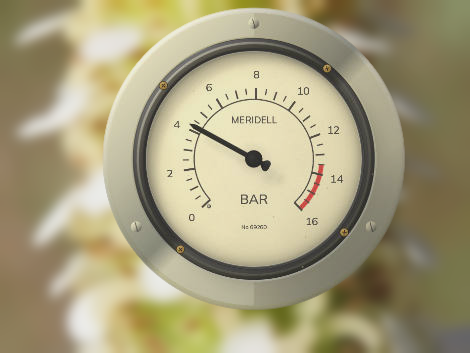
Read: {"value": 4.25, "unit": "bar"}
